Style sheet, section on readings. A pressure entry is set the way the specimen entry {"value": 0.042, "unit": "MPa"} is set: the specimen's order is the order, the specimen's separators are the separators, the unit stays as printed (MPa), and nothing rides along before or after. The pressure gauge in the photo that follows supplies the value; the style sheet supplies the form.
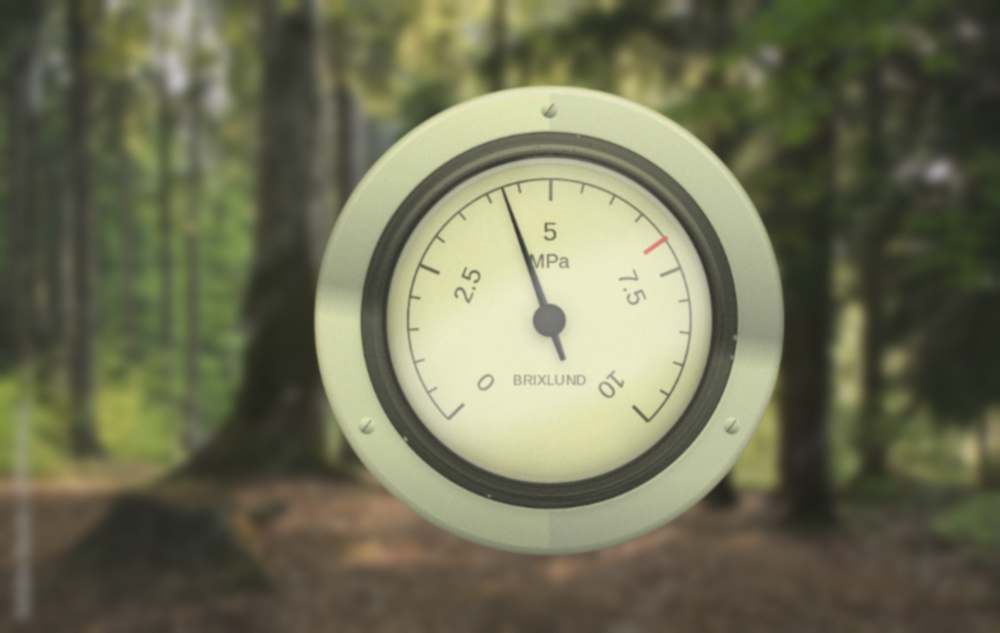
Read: {"value": 4.25, "unit": "MPa"}
